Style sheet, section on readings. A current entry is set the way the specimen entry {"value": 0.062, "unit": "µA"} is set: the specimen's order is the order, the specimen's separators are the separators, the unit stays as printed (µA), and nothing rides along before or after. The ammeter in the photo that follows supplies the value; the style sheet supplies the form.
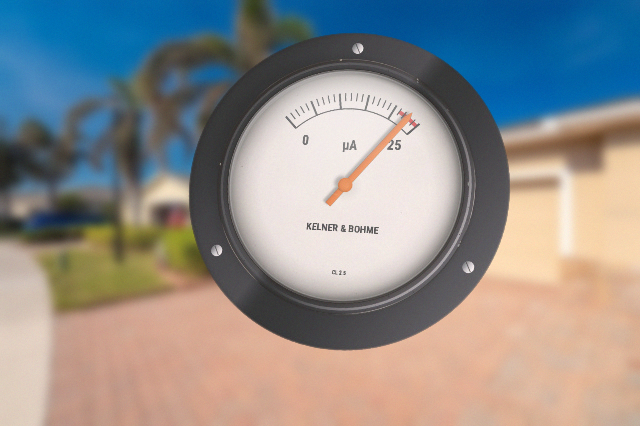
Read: {"value": 23, "unit": "µA"}
